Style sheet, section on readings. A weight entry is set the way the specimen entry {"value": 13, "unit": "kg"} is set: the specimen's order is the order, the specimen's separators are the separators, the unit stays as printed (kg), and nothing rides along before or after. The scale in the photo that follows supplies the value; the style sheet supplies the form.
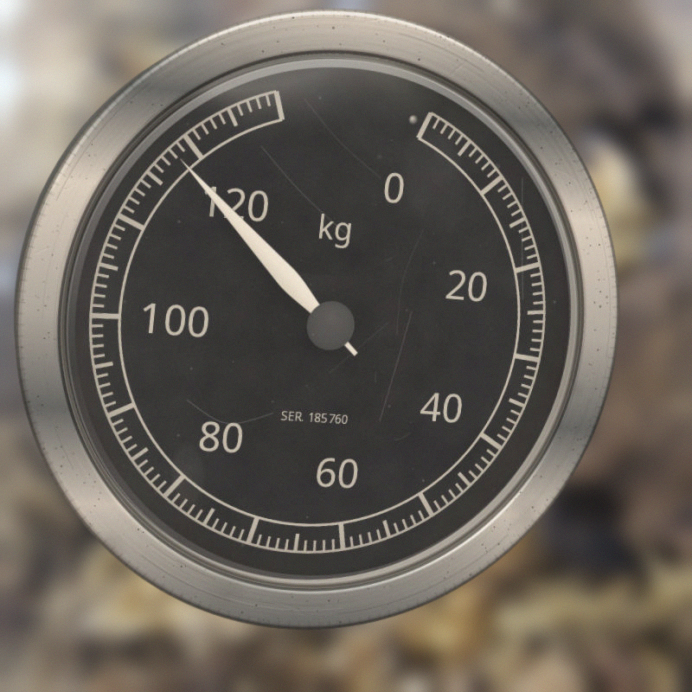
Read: {"value": 118, "unit": "kg"}
